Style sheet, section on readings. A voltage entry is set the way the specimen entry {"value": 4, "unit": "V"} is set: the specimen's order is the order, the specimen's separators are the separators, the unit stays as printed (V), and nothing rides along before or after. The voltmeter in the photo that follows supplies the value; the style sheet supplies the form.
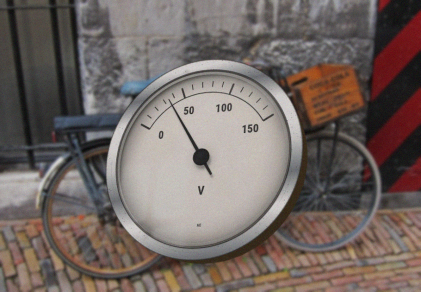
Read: {"value": 35, "unit": "V"}
